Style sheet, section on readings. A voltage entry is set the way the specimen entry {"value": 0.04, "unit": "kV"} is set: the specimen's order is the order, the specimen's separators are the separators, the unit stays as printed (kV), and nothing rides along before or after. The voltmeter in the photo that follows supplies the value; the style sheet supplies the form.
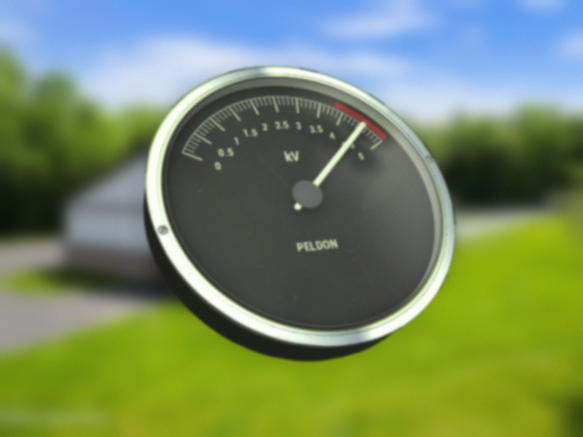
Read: {"value": 4.5, "unit": "kV"}
